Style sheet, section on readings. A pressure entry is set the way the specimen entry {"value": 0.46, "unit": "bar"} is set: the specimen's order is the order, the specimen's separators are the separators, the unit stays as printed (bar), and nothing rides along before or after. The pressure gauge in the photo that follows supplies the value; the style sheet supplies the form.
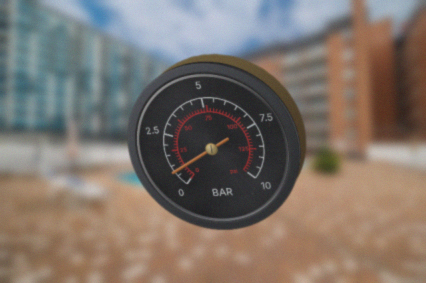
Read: {"value": 0.75, "unit": "bar"}
